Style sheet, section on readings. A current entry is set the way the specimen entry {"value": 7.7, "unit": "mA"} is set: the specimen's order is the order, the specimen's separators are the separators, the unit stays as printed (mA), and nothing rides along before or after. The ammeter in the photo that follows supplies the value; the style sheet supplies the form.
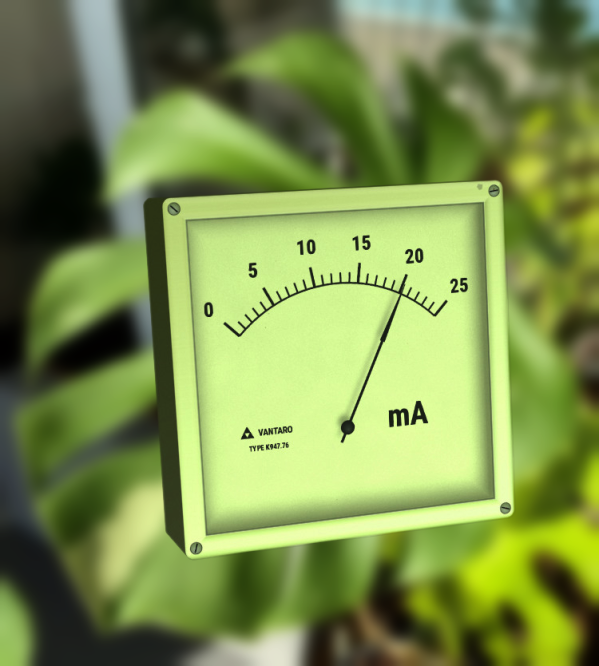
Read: {"value": 20, "unit": "mA"}
